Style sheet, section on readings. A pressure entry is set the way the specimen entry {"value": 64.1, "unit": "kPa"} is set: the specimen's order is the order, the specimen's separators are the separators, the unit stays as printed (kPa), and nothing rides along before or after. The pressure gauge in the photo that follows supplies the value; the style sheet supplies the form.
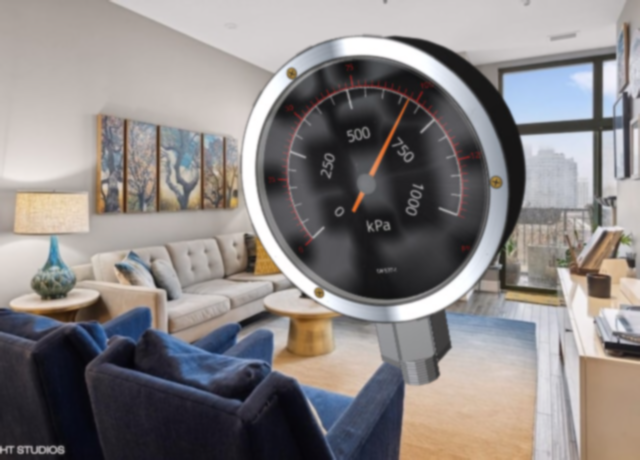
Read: {"value": 675, "unit": "kPa"}
